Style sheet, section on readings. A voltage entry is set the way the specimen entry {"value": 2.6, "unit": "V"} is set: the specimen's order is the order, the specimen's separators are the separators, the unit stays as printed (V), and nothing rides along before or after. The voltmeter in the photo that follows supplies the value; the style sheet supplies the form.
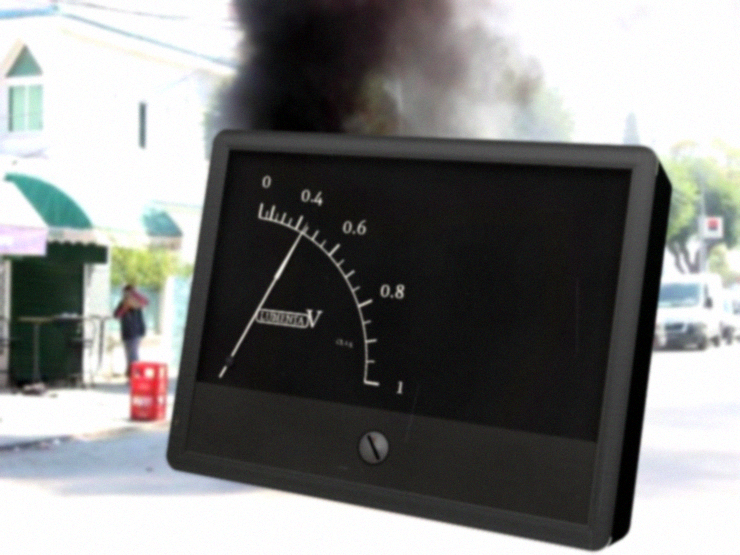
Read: {"value": 0.45, "unit": "V"}
